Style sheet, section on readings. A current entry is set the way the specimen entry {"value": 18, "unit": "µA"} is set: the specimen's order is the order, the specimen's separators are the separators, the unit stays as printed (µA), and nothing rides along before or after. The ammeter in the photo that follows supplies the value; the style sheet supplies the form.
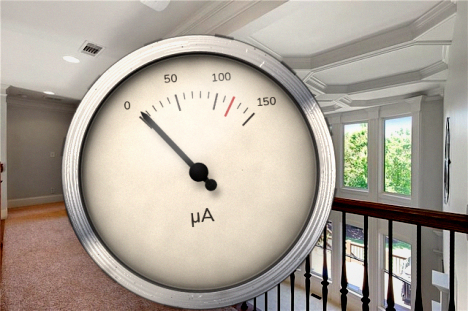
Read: {"value": 5, "unit": "µA"}
